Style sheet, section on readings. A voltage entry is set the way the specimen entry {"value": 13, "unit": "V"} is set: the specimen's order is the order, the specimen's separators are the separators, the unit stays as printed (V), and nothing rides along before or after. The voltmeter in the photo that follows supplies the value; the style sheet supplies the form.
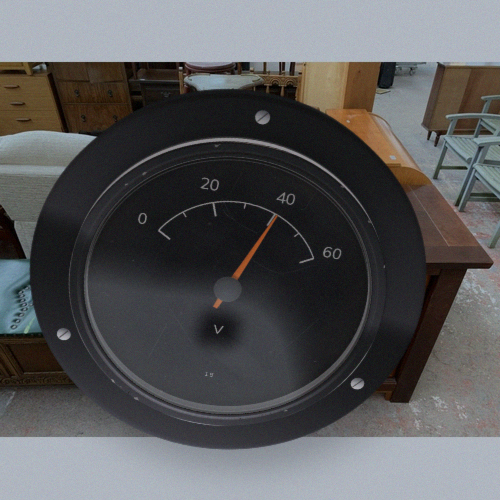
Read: {"value": 40, "unit": "V"}
